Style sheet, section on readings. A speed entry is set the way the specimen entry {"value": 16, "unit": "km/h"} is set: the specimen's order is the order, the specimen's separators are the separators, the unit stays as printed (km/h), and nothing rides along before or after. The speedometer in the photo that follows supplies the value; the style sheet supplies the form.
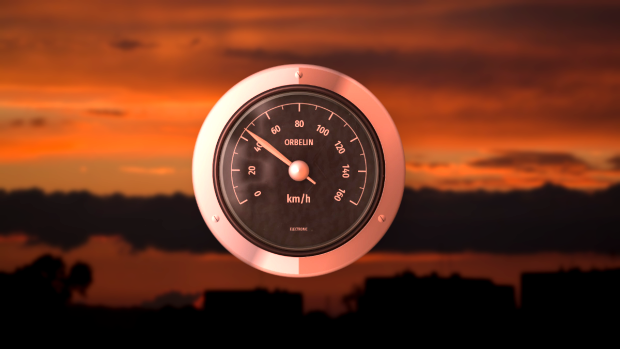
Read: {"value": 45, "unit": "km/h"}
